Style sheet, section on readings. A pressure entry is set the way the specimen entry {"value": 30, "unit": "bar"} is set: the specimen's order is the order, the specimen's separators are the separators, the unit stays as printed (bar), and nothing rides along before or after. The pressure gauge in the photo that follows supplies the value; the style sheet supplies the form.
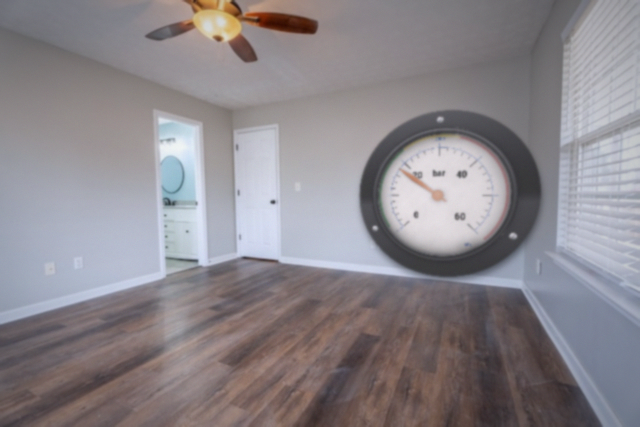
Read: {"value": 18, "unit": "bar"}
